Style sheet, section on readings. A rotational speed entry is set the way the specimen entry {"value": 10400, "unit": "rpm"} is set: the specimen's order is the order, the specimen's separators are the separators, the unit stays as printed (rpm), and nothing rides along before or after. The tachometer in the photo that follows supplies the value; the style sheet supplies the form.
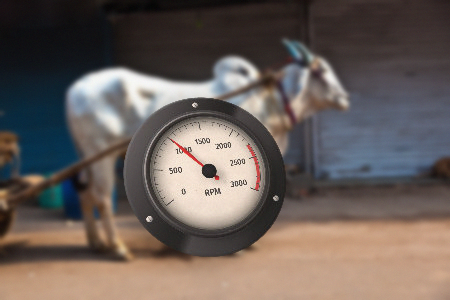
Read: {"value": 1000, "unit": "rpm"}
